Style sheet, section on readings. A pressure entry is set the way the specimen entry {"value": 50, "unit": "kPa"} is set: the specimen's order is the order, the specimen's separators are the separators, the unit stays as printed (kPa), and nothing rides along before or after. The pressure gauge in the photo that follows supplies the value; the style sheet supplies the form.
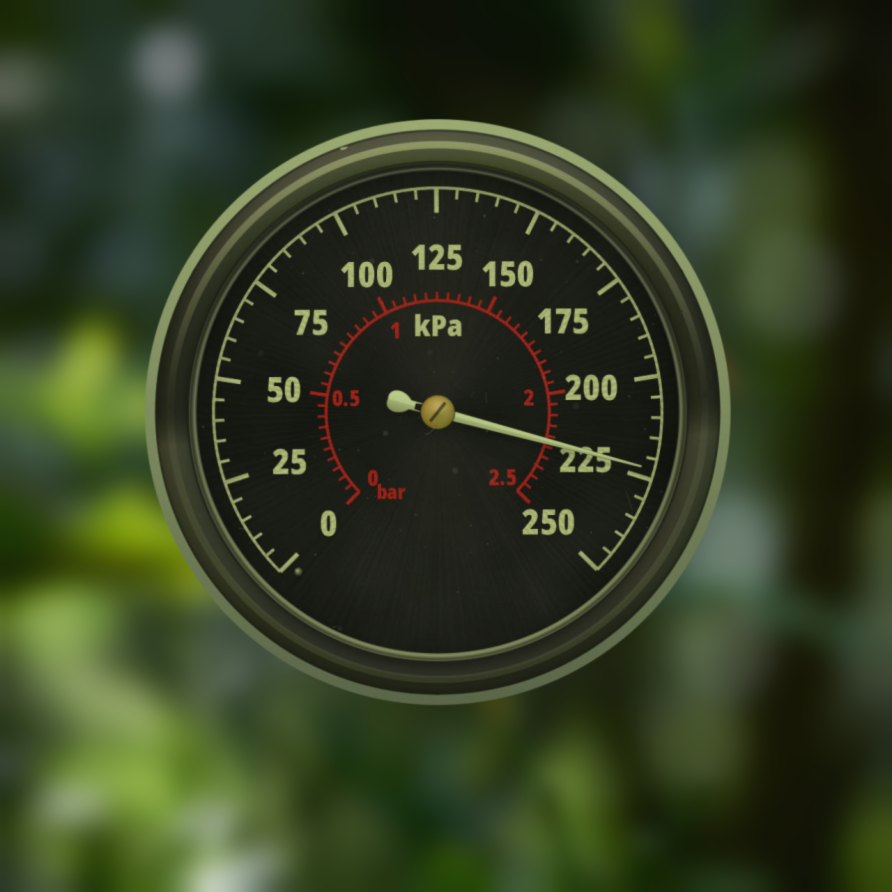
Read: {"value": 222.5, "unit": "kPa"}
